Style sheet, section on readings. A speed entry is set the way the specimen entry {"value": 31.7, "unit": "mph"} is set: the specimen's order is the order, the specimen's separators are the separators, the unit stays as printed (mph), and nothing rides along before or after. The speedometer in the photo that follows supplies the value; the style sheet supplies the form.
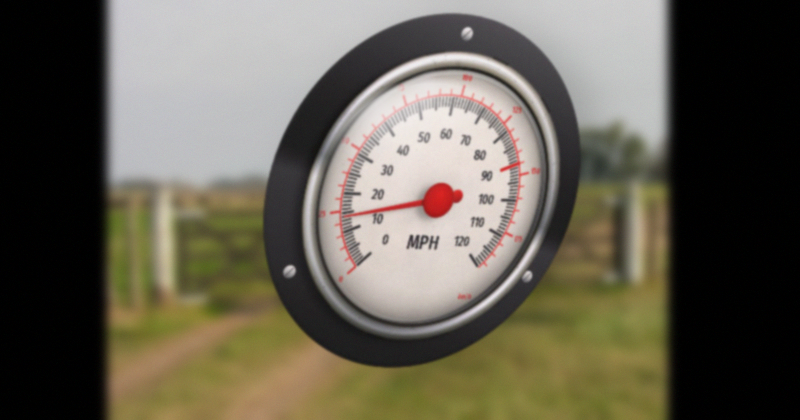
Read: {"value": 15, "unit": "mph"}
